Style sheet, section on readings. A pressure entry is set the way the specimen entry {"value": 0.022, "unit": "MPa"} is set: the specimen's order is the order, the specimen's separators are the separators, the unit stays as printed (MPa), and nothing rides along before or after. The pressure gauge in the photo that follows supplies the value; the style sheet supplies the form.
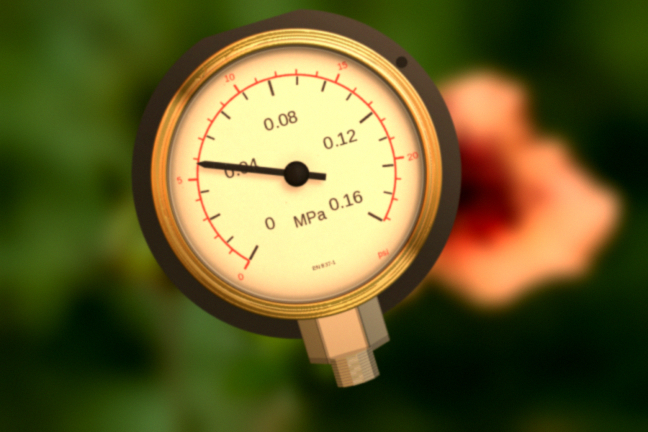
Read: {"value": 0.04, "unit": "MPa"}
